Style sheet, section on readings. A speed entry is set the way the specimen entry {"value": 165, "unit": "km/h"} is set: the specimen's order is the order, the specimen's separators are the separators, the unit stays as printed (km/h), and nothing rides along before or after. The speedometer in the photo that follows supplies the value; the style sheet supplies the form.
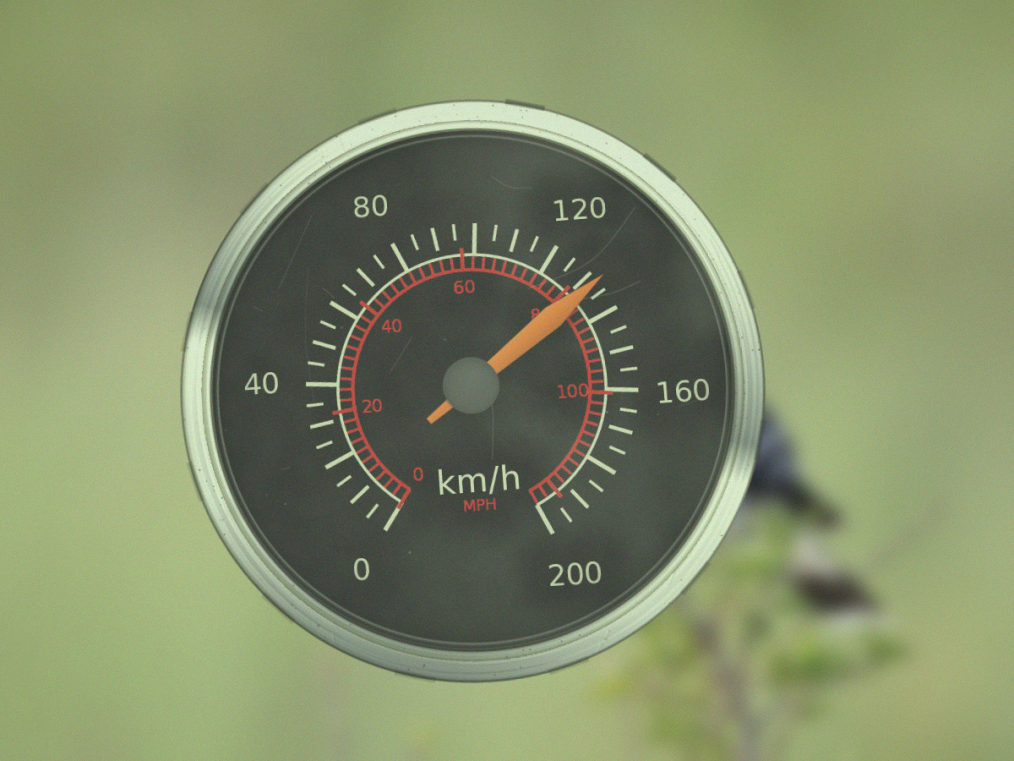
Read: {"value": 132.5, "unit": "km/h"}
